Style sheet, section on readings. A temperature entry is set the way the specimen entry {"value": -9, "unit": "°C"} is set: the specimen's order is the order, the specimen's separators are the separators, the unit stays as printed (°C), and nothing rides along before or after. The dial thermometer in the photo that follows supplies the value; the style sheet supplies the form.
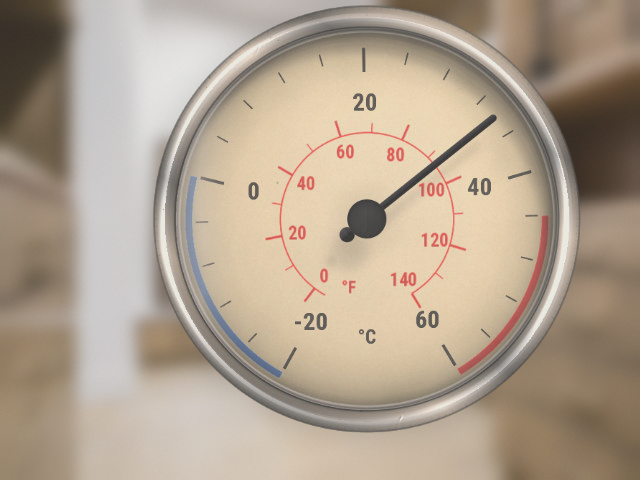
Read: {"value": 34, "unit": "°C"}
